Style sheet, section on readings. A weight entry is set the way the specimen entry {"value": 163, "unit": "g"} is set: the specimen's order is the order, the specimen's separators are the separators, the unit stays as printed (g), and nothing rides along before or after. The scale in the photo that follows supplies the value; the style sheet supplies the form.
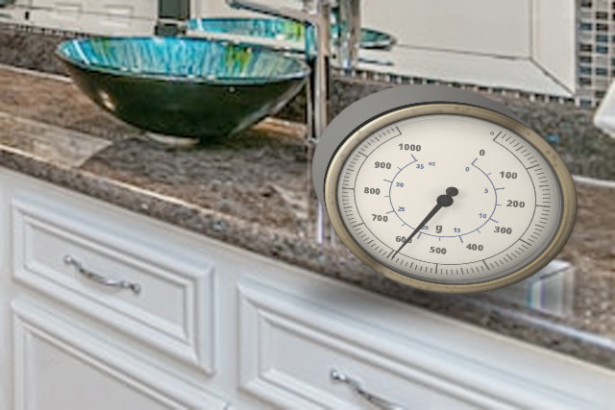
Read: {"value": 600, "unit": "g"}
